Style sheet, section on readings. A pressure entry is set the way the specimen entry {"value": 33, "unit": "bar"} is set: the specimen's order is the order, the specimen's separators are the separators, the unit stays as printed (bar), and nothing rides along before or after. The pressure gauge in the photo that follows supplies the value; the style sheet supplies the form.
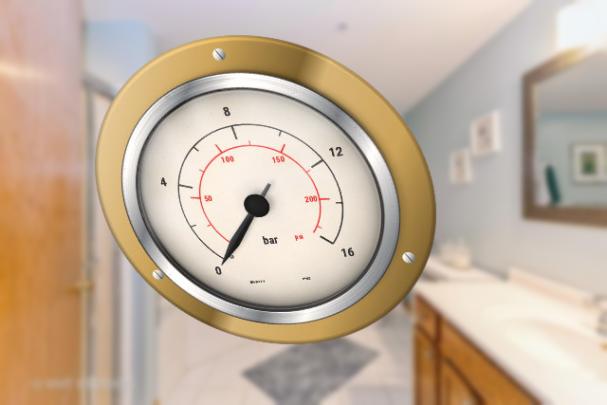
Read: {"value": 0, "unit": "bar"}
